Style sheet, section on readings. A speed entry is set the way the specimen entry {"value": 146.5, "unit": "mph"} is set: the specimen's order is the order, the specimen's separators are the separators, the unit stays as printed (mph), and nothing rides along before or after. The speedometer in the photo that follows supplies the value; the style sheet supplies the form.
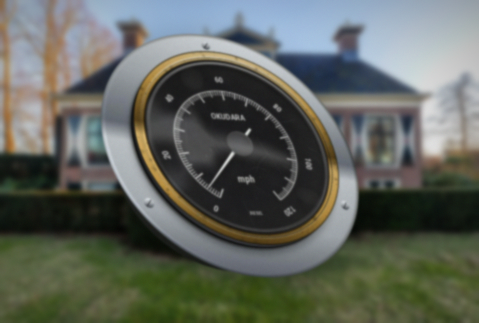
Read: {"value": 5, "unit": "mph"}
